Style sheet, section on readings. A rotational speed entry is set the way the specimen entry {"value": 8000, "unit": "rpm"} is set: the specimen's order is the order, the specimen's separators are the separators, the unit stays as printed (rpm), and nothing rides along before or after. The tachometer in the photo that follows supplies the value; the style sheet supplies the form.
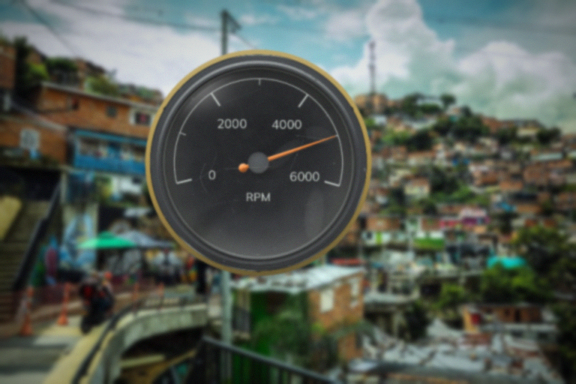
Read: {"value": 5000, "unit": "rpm"}
